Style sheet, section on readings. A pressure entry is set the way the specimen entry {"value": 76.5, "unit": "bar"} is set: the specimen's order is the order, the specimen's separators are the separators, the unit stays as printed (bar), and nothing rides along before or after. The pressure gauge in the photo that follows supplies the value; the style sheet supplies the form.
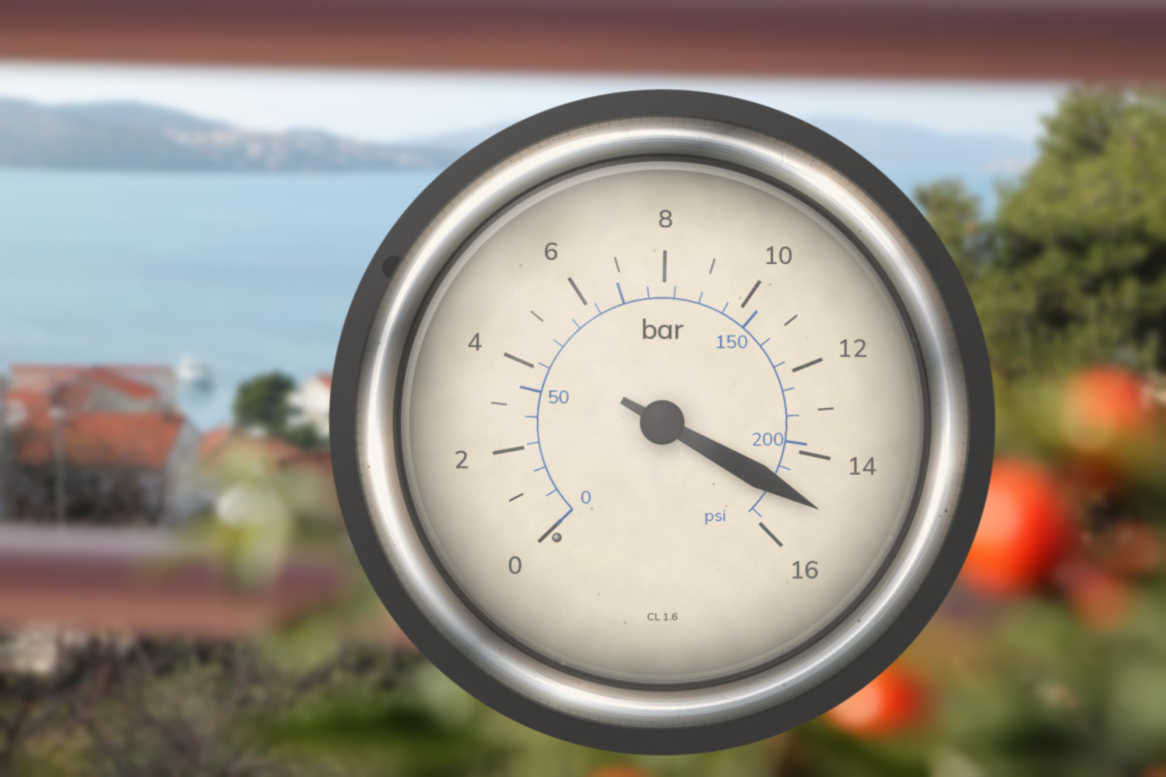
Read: {"value": 15, "unit": "bar"}
